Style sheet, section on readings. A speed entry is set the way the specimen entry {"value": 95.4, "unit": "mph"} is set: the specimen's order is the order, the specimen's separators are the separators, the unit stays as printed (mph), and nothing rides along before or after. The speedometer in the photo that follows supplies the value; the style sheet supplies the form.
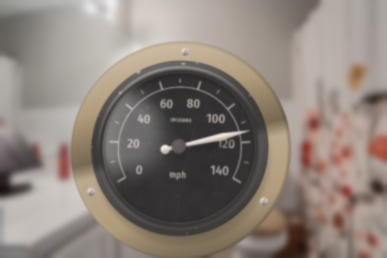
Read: {"value": 115, "unit": "mph"}
